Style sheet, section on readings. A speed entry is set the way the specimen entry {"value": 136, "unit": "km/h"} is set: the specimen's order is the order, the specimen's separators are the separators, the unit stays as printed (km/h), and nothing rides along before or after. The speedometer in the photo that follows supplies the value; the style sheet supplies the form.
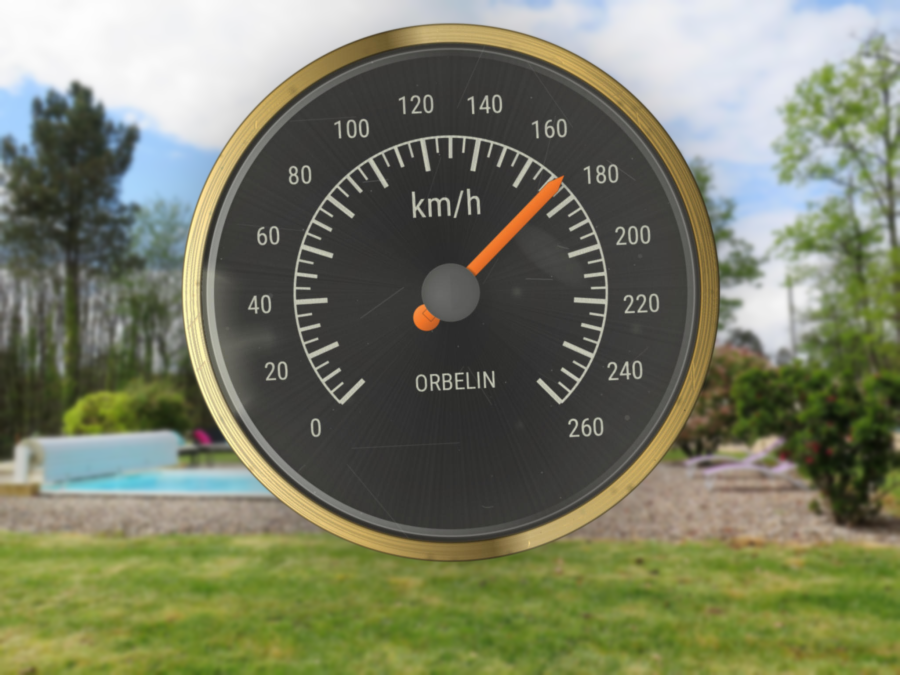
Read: {"value": 172.5, "unit": "km/h"}
